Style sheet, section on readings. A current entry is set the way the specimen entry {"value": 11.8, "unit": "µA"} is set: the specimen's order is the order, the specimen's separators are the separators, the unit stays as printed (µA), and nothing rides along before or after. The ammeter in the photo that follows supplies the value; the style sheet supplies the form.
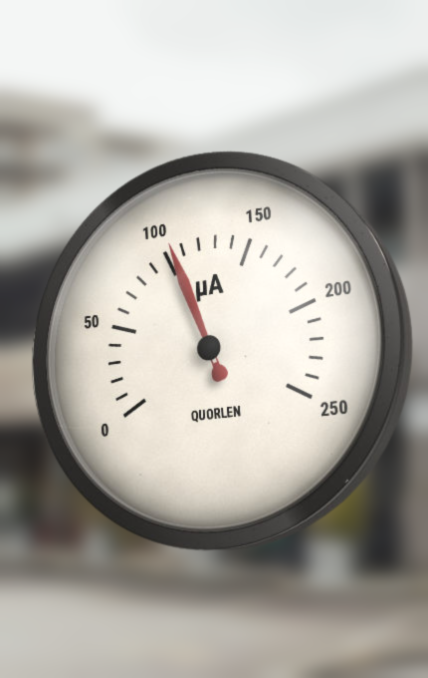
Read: {"value": 105, "unit": "µA"}
